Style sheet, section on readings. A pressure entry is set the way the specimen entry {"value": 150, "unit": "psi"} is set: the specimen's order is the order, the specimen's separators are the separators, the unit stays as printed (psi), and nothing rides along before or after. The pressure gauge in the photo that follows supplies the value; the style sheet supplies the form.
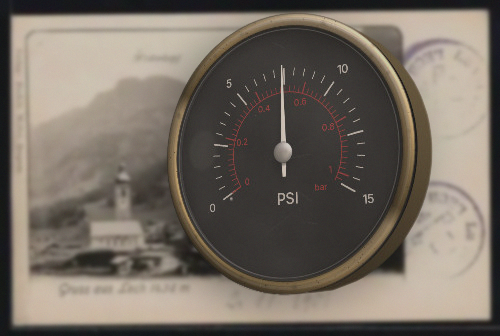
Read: {"value": 7.5, "unit": "psi"}
